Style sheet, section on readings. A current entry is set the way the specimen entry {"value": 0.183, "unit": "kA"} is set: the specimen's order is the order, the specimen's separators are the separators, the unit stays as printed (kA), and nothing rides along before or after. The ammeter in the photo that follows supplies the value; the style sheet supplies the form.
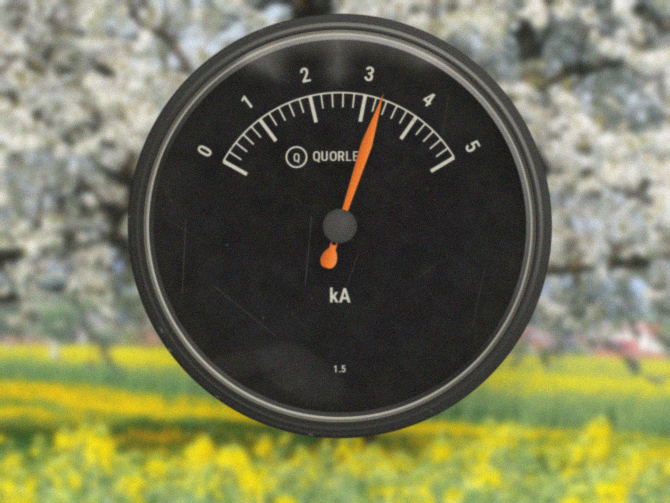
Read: {"value": 3.3, "unit": "kA"}
